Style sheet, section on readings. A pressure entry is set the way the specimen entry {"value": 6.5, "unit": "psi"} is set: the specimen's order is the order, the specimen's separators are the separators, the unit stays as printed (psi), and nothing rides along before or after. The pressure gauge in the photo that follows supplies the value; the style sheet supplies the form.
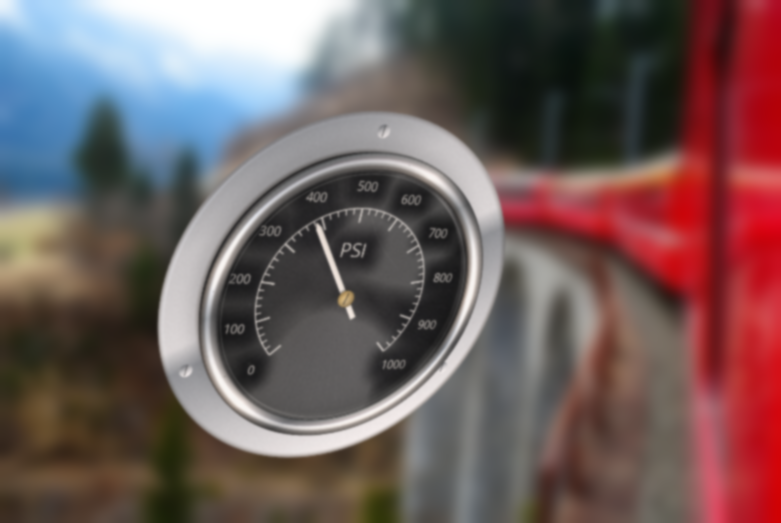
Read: {"value": 380, "unit": "psi"}
